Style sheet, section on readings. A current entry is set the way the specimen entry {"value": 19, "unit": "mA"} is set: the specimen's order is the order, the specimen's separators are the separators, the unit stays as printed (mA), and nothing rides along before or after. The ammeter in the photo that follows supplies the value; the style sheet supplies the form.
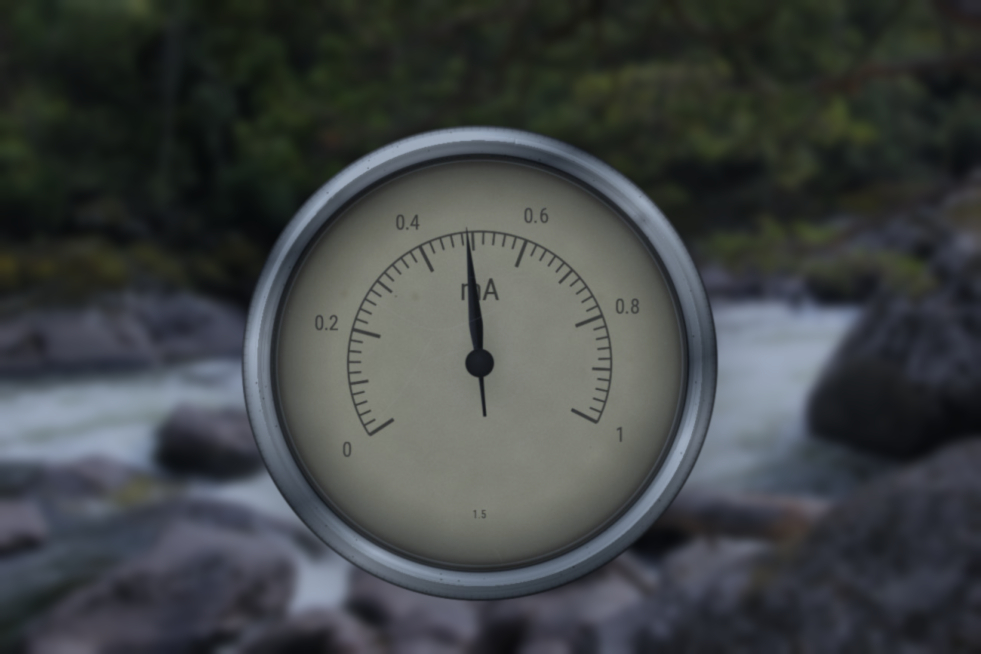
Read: {"value": 0.49, "unit": "mA"}
